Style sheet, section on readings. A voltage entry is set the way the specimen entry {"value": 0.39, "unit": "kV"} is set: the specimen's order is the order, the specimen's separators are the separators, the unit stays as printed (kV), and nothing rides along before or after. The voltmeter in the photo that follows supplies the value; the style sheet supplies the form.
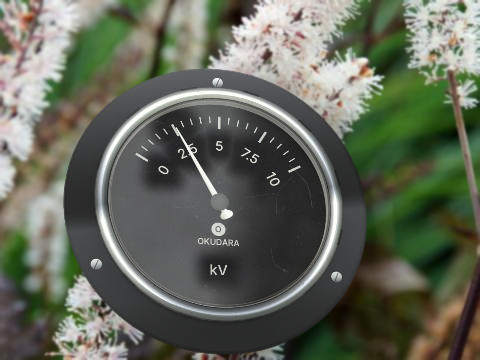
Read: {"value": 2.5, "unit": "kV"}
